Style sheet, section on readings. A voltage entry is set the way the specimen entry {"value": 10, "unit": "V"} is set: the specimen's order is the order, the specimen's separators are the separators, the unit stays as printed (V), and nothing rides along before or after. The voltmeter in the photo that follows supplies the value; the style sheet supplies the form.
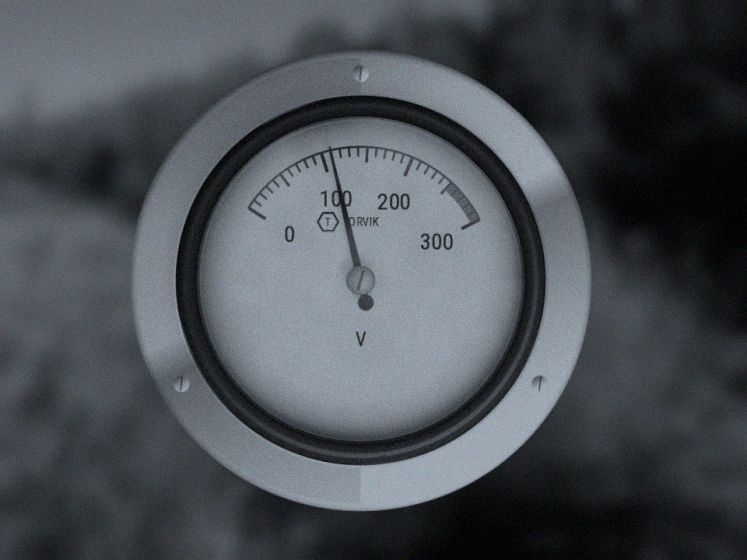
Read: {"value": 110, "unit": "V"}
